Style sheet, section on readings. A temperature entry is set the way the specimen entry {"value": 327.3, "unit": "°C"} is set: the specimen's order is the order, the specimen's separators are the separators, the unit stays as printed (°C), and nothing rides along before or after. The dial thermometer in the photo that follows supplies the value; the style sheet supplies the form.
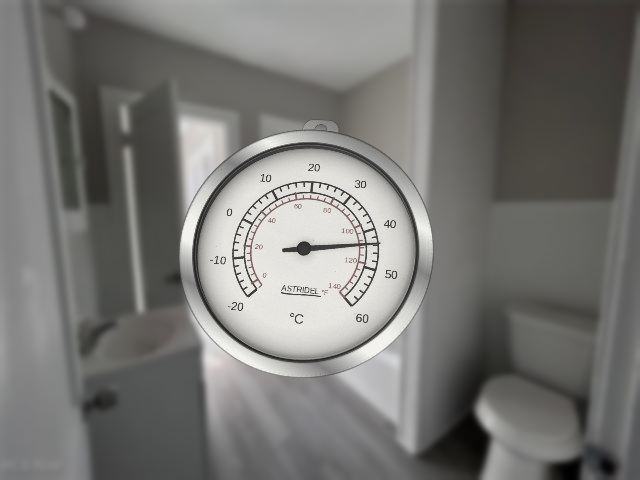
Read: {"value": 44, "unit": "°C"}
